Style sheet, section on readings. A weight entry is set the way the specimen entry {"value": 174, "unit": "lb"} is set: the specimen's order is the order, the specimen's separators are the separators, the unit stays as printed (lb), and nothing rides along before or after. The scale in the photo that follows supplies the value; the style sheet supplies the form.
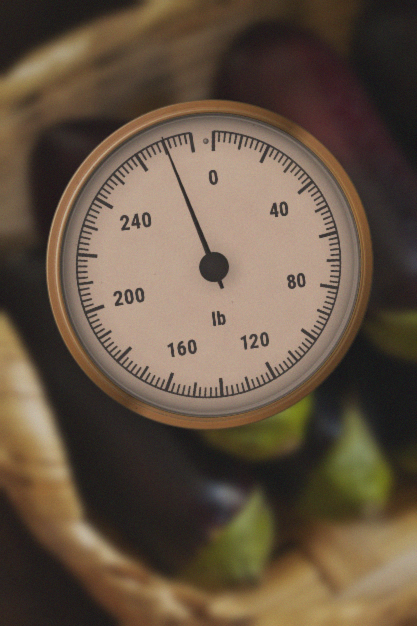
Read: {"value": 270, "unit": "lb"}
